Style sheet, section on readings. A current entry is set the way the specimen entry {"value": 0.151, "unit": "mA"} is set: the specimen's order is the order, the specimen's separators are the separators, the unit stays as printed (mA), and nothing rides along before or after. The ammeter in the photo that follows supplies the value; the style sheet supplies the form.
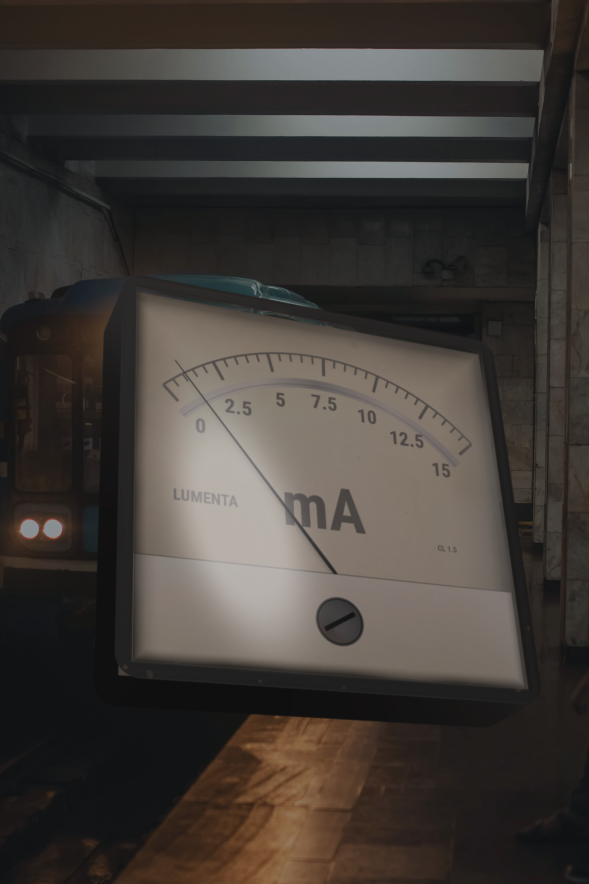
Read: {"value": 1, "unit": "mA"}
